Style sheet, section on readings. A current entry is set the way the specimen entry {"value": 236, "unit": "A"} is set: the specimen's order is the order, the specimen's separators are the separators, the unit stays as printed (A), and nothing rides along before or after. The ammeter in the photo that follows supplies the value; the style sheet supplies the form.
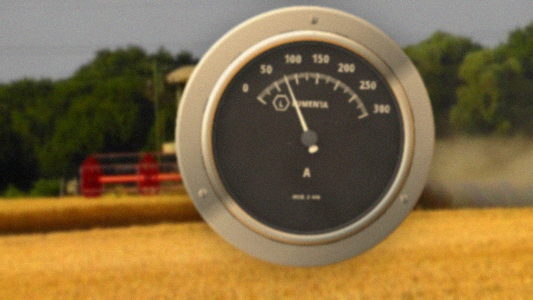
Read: {"value": 75, "unit": "A"}
